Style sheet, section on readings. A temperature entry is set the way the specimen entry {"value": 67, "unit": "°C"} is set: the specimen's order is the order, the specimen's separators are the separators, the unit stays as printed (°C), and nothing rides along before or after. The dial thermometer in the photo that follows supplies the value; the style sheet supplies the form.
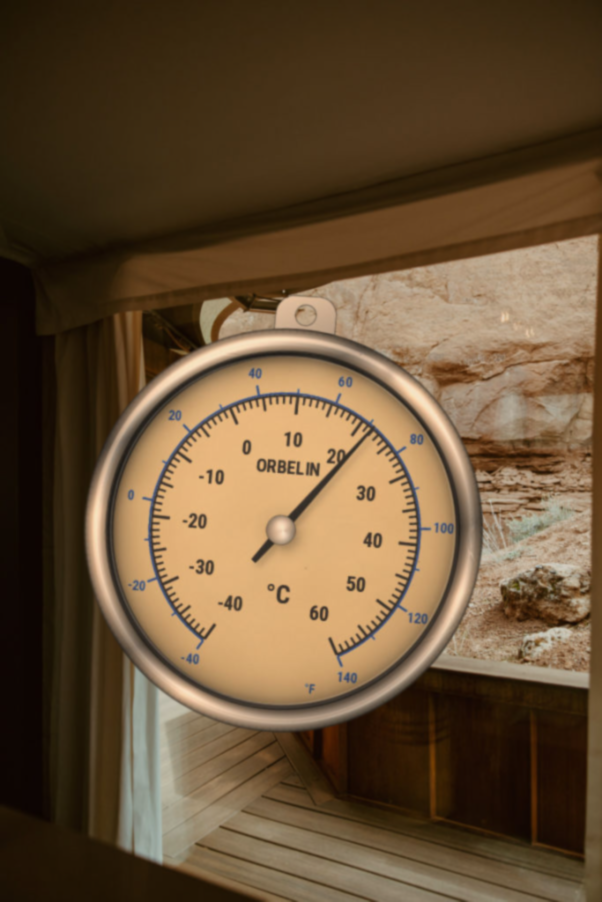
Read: {"value": 22, "unit": "°C"}
